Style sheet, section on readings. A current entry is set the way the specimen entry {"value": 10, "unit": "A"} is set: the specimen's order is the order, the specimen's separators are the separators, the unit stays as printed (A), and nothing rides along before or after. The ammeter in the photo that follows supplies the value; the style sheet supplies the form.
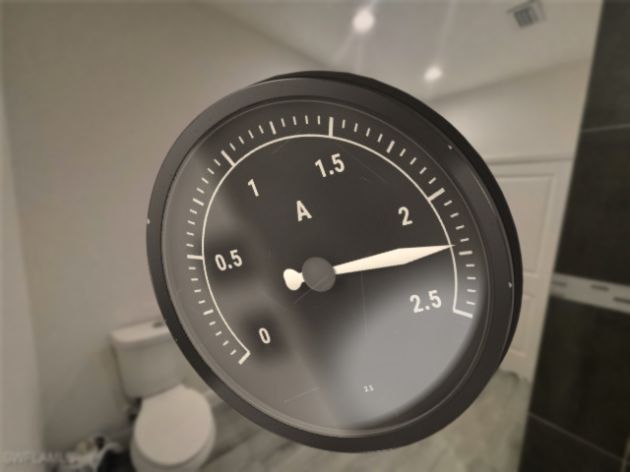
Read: {"value": 2.2, "unit": "A"}
